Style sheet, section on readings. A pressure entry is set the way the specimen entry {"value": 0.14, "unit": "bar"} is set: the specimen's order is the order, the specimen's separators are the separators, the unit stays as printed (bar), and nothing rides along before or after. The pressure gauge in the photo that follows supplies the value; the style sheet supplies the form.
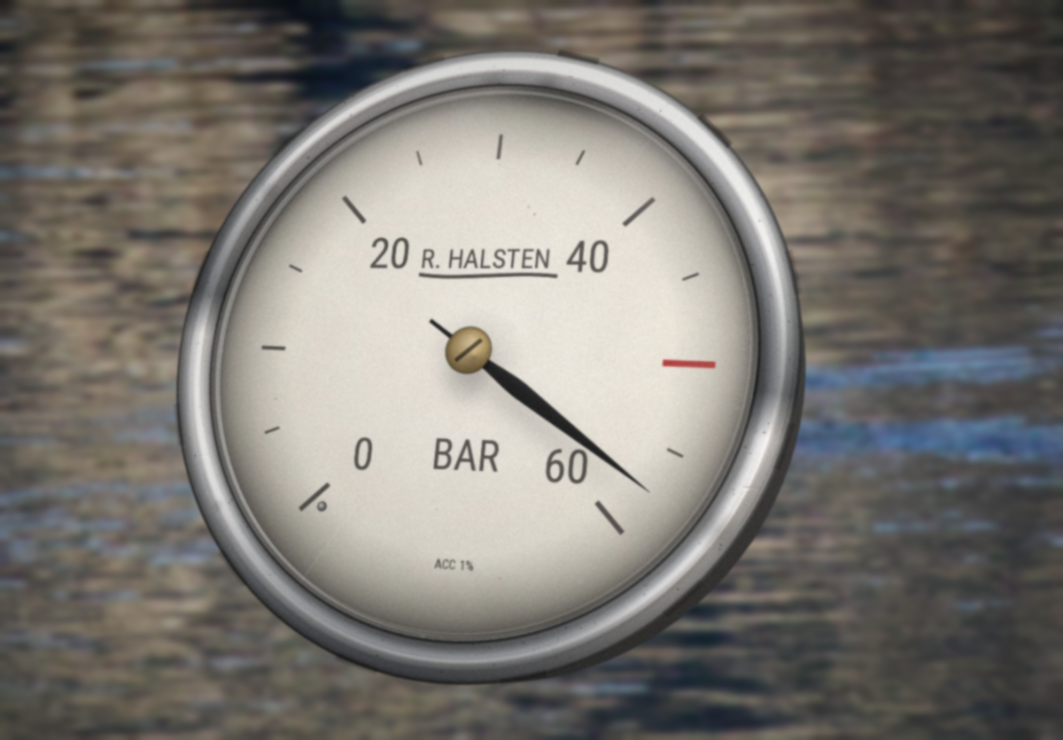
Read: {"value": 57.5, "unit": "bar"}
